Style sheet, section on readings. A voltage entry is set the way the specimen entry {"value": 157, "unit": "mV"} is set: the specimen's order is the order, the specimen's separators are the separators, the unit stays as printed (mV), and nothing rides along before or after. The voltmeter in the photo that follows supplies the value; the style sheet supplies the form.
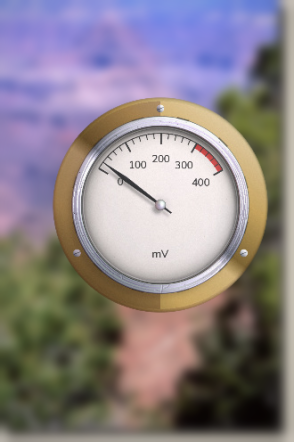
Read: {"value": 20, "unit": "mV"}
